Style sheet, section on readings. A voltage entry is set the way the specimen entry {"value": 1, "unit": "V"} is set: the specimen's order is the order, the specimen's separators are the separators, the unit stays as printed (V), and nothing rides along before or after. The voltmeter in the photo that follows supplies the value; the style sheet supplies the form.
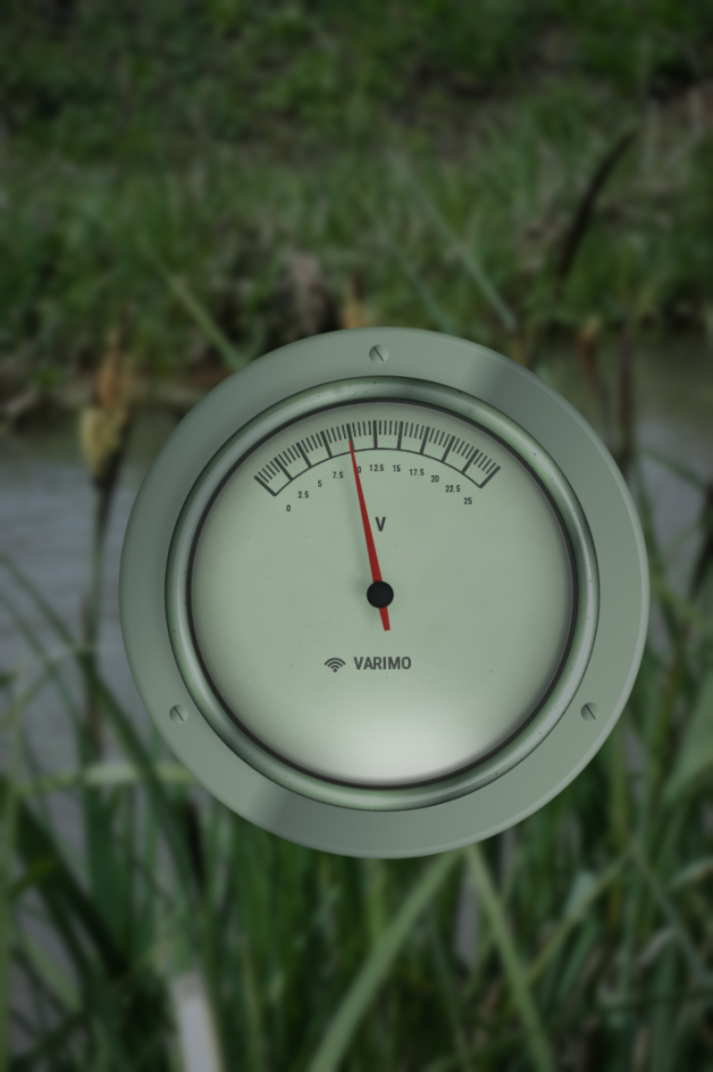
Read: {"value": 10, "unit": "V"}
